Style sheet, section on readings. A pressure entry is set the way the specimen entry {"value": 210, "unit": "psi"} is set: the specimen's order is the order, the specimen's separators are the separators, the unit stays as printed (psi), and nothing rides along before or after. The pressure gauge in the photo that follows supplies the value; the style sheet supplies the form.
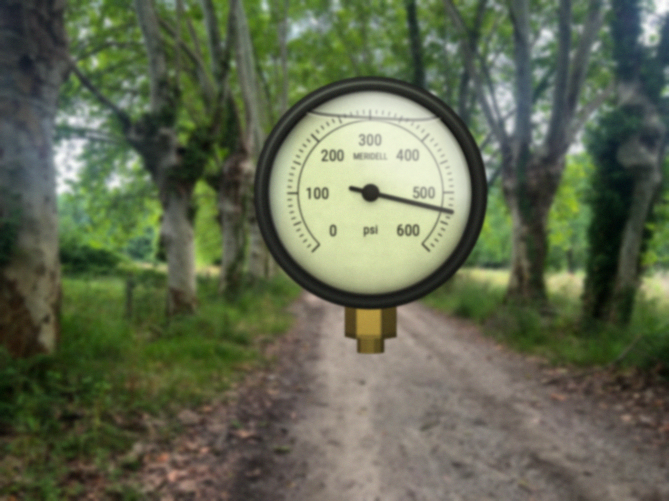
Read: {"value": 530, "unit": "psi"}
